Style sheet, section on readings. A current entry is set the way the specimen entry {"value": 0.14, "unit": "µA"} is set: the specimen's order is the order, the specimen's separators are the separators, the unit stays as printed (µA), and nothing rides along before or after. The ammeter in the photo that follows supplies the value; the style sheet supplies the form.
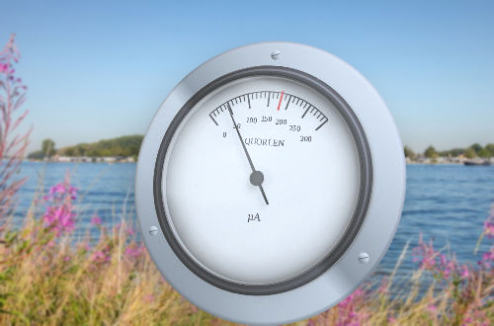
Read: {"value": 50, "unit": "µA"}
